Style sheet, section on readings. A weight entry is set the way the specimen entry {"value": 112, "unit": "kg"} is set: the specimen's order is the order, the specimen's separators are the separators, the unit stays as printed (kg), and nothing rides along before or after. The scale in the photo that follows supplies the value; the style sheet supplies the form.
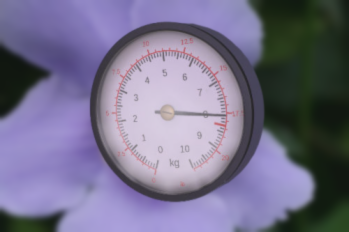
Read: {"value": 8, "unit": "kg"}
